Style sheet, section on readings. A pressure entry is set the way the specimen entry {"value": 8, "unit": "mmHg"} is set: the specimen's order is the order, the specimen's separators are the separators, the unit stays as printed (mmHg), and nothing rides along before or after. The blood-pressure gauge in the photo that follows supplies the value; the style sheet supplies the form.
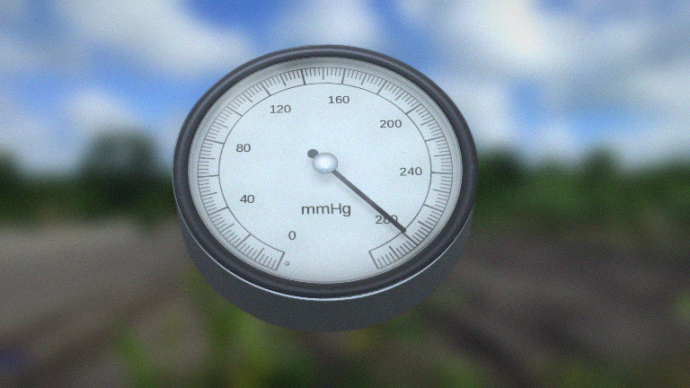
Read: {"value": 280, "unit": "mmHg"}
